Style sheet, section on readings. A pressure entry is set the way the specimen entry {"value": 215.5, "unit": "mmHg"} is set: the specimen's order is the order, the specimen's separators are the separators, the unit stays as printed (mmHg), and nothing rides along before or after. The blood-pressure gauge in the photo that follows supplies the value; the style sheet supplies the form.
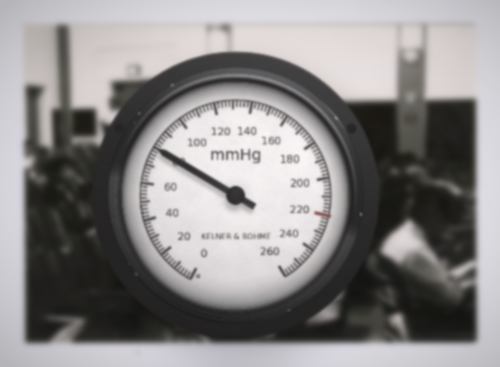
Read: {"value": 80, "unit": "mmHg"}
